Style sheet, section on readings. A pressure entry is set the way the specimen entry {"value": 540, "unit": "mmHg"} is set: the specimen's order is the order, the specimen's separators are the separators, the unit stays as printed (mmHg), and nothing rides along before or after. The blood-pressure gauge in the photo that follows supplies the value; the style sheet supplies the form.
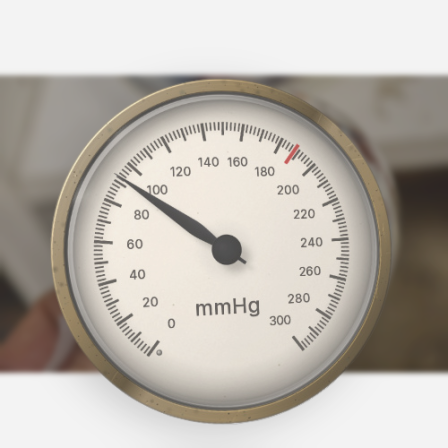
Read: {"value": 92, "unit": "mmHg"}
